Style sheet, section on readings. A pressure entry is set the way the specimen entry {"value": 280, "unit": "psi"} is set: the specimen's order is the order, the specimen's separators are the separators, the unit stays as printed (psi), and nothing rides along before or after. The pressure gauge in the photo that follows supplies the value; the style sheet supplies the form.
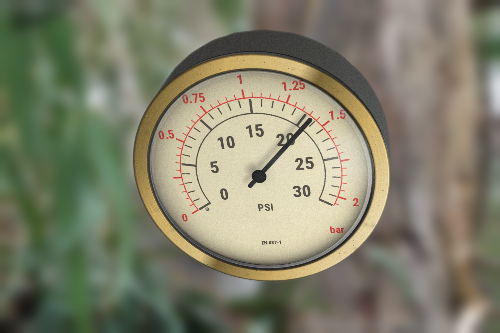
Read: {"value": 20.5, "unit": "psi"}
